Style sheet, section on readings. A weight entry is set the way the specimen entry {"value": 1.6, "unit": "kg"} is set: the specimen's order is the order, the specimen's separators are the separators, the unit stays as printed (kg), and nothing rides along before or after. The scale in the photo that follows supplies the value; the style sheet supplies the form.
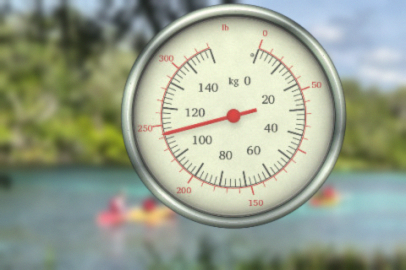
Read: {"value": 110, "unit": "kg"}
